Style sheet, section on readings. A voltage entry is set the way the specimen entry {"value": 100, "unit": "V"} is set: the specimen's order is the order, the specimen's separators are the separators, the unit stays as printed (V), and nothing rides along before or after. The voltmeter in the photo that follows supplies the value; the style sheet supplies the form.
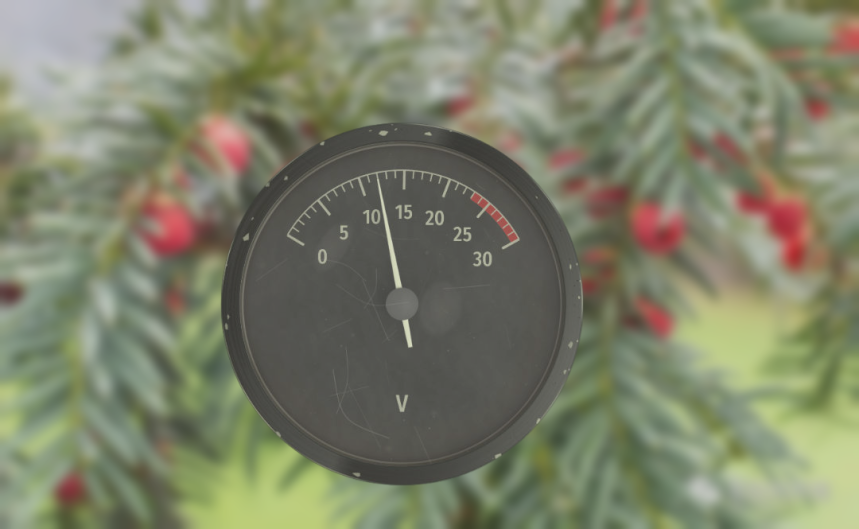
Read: {"value": 12, "unit": "V"}
